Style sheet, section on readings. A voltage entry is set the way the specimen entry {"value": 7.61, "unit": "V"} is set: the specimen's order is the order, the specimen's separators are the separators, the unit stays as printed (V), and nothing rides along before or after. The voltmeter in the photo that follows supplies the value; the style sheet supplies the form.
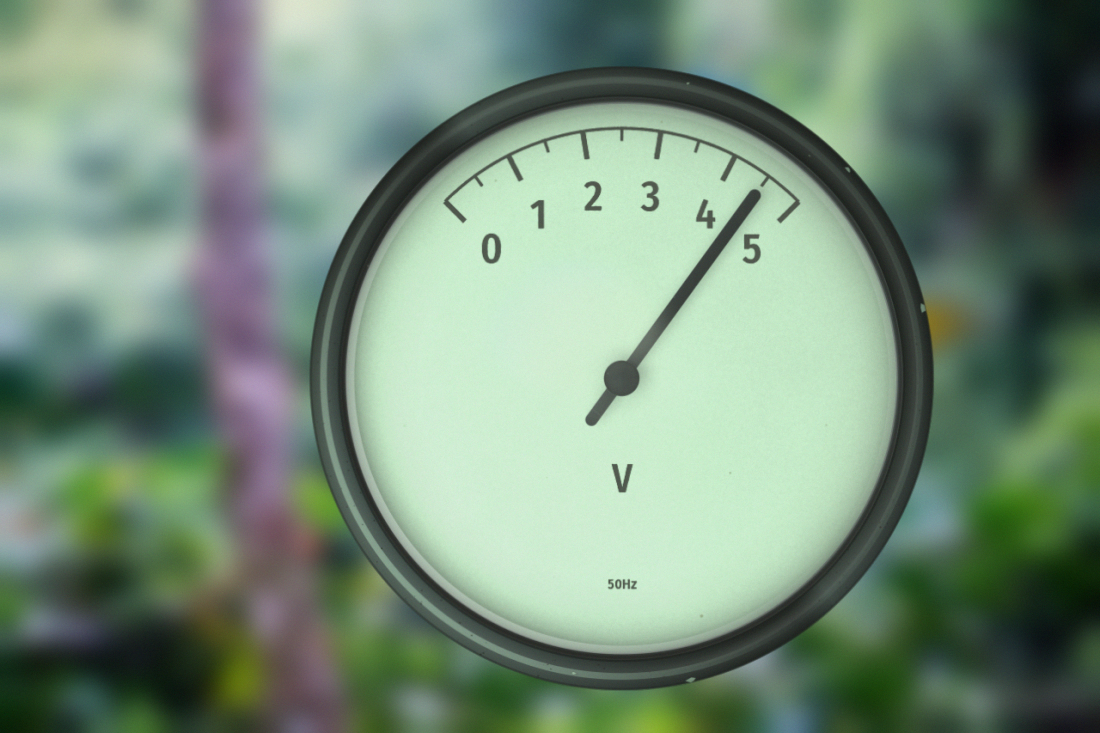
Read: {"value": 4.5, "unit": "V"}
